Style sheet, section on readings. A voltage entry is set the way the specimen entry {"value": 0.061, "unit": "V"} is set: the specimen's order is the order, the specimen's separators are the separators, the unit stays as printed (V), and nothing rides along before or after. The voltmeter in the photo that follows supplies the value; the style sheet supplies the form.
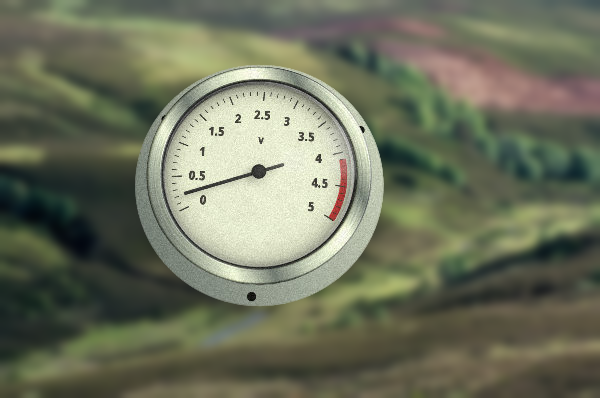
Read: {"value": 0.2, "unit": "V"}
